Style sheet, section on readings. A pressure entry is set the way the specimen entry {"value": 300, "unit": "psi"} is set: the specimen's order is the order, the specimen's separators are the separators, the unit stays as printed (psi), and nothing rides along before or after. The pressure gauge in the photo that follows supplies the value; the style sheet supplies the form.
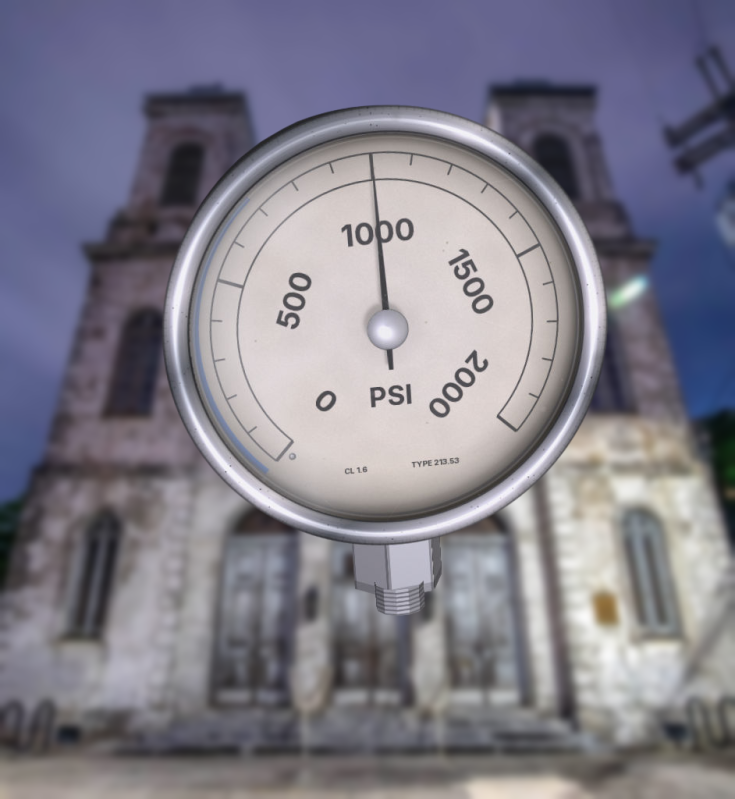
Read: {"value": 1000, "unit": "psi"}
